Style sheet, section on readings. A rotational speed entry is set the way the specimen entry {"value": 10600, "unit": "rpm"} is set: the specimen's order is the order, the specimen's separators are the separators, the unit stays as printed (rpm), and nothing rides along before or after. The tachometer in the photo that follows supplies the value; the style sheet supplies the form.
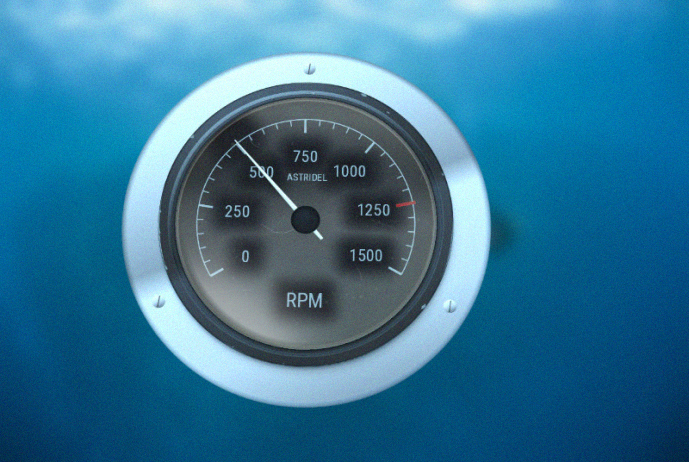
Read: {"value": 500, "unit": "rpm"}
